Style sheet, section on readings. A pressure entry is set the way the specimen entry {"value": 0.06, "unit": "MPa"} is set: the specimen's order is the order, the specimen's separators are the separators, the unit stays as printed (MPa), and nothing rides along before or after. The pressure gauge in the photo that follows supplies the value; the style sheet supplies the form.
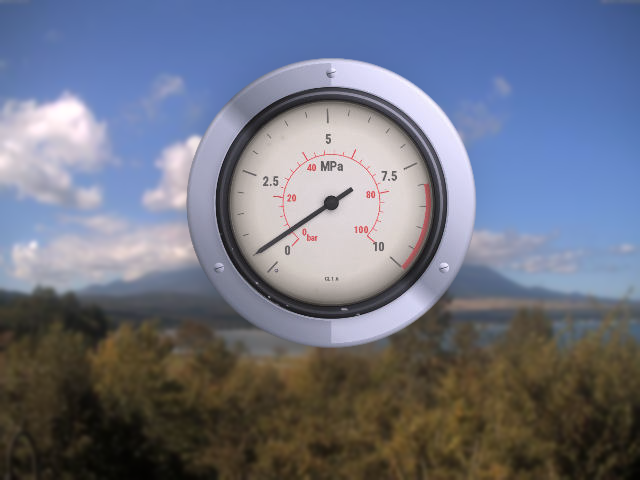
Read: {"value": 0.5, "unit": "MPa"}
